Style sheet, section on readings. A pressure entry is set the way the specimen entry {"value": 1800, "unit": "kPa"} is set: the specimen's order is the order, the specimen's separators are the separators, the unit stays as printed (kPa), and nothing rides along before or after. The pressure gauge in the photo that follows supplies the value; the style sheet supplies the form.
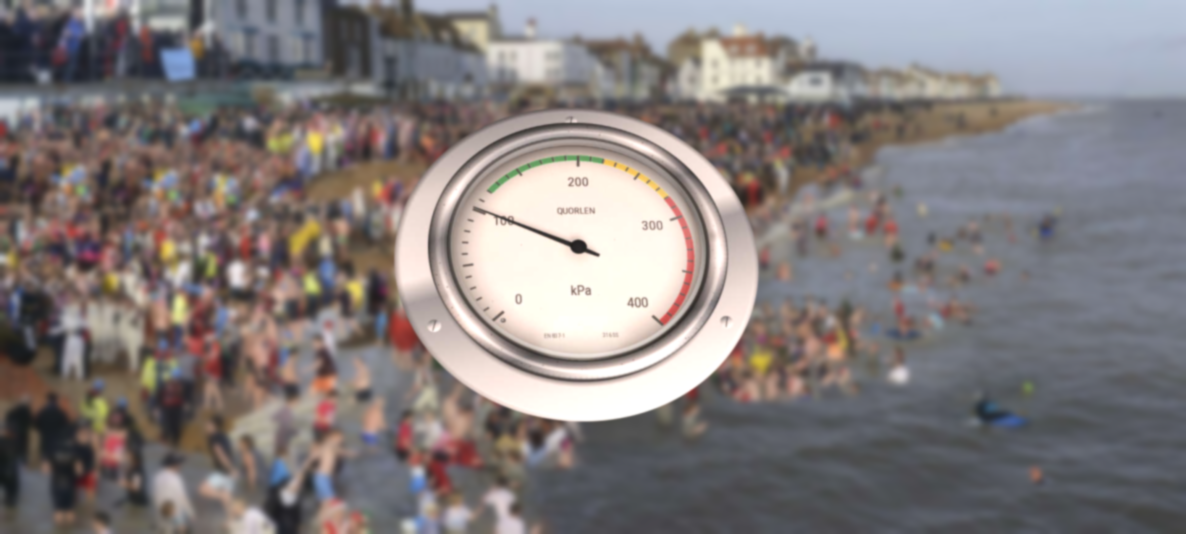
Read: {"value": 100, "unit": "kPa"}
